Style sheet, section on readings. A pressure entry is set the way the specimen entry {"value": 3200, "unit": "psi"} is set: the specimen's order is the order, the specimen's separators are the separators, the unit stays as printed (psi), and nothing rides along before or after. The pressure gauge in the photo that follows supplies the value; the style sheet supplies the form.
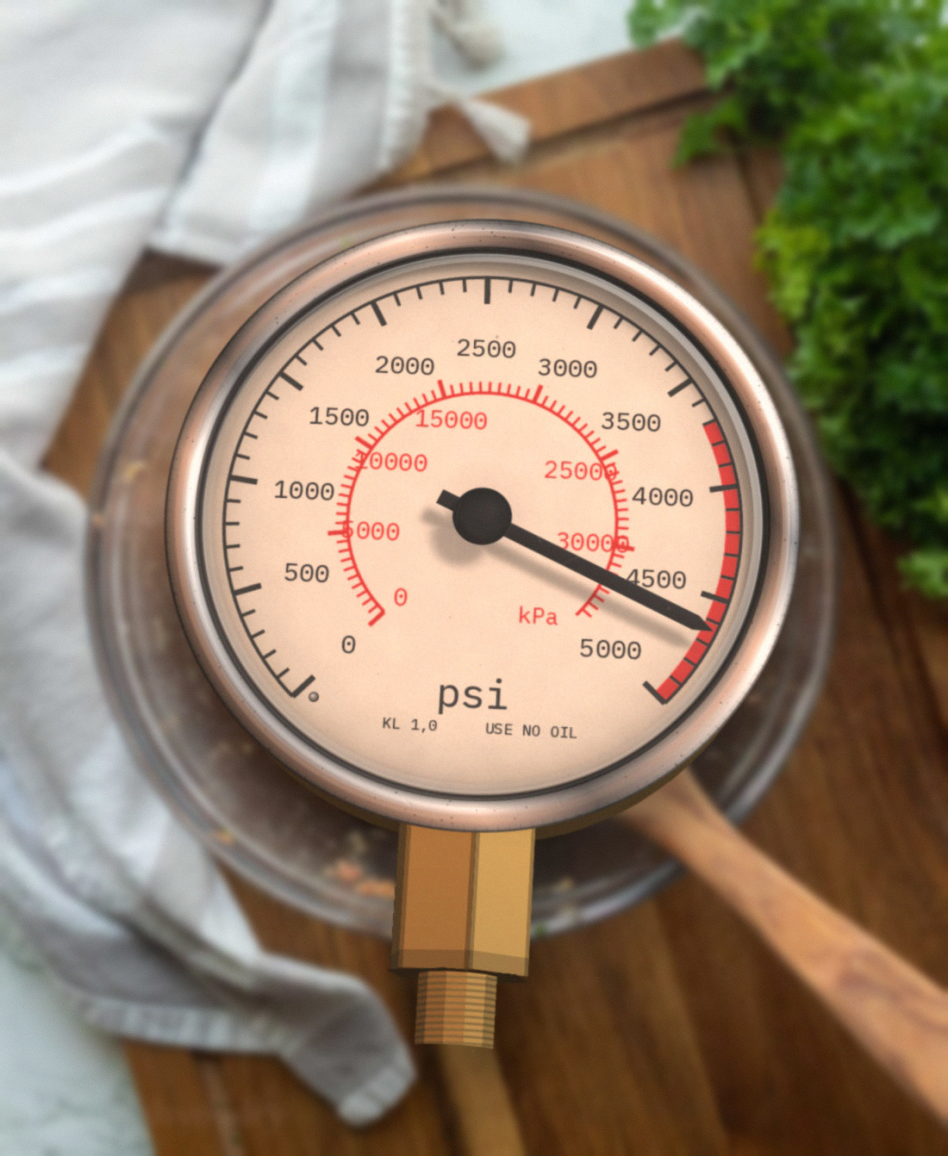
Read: {"value": 4650, "unit": "psi"}
